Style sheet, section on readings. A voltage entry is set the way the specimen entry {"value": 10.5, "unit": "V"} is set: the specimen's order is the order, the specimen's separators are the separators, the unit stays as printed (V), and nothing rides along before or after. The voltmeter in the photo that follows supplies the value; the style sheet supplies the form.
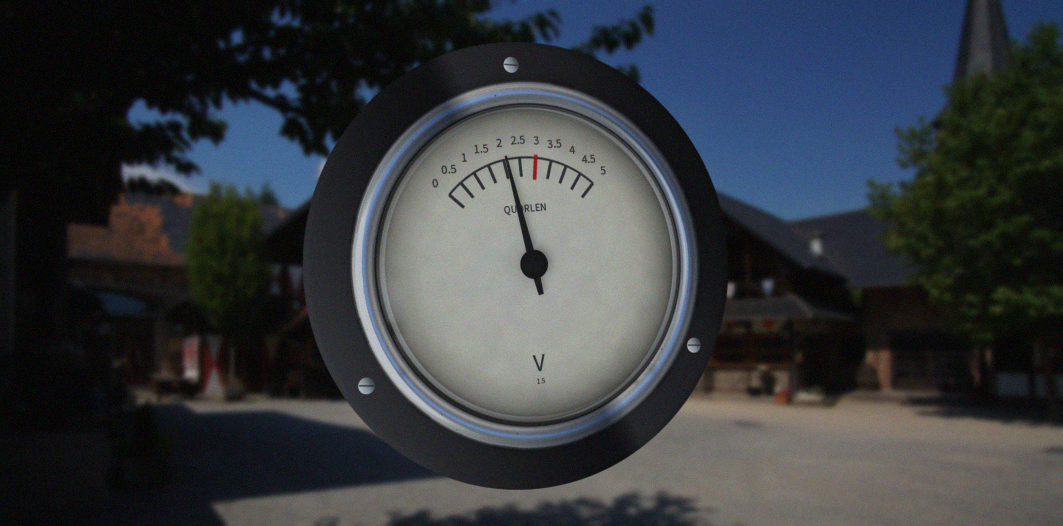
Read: {"value": 2, "unit": "V"}
